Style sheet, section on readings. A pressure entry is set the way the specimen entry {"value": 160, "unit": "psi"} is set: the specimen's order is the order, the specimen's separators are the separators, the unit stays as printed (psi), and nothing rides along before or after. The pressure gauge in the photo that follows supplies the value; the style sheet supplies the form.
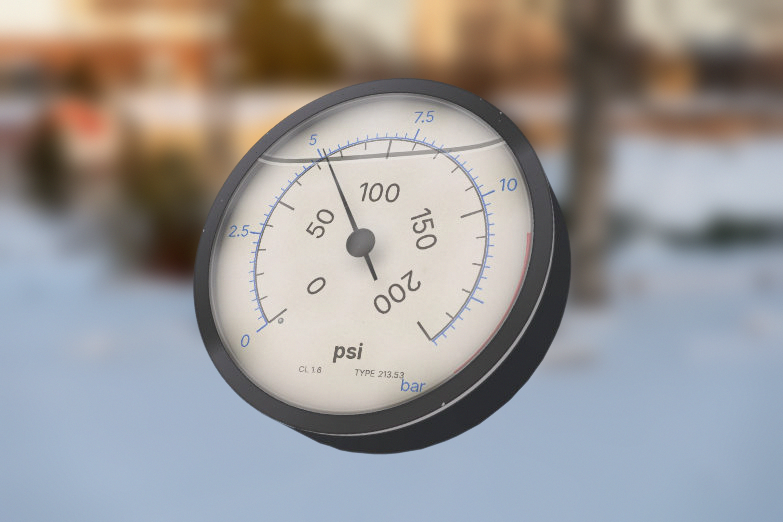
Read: {"value": 75, "unit": "psi"}
